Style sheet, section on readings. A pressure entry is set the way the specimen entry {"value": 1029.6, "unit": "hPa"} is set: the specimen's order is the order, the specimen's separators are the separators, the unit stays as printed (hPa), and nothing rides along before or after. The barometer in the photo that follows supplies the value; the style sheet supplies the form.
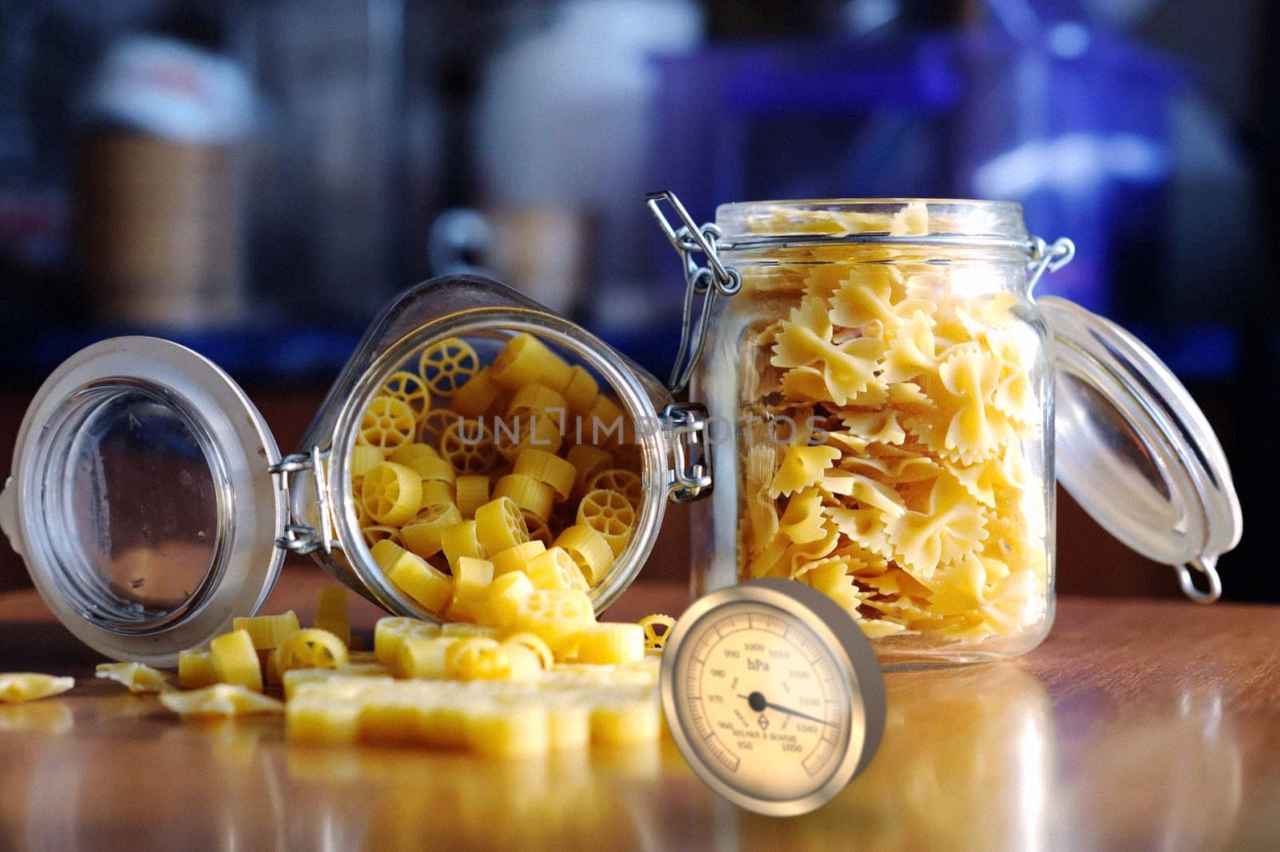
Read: {"value": 1035, "unit": "hPa"}
